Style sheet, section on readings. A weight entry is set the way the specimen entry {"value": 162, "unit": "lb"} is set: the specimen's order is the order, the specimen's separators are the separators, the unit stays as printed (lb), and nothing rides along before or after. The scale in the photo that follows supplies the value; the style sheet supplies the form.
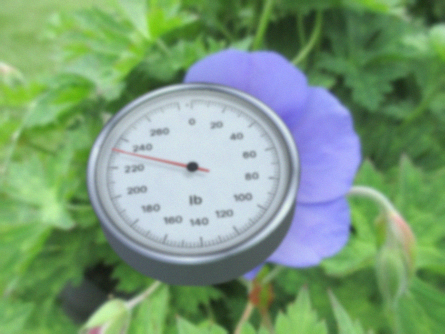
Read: {"value": 230, "unit": "lb"}
